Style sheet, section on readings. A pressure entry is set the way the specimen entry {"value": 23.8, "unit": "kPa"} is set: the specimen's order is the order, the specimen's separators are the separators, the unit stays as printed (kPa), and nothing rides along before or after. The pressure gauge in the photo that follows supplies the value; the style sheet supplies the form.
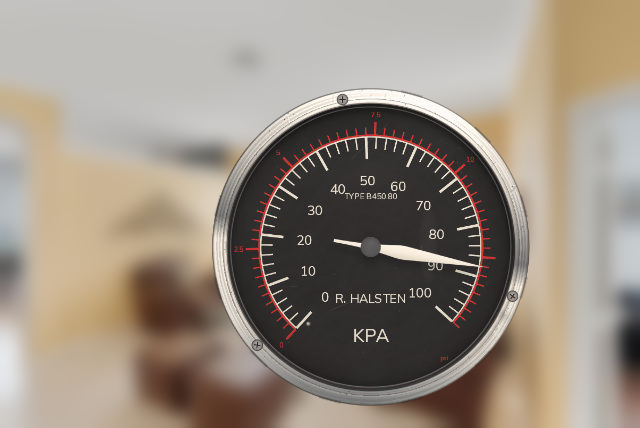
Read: {"value": 88, "unit": "kPa"}
